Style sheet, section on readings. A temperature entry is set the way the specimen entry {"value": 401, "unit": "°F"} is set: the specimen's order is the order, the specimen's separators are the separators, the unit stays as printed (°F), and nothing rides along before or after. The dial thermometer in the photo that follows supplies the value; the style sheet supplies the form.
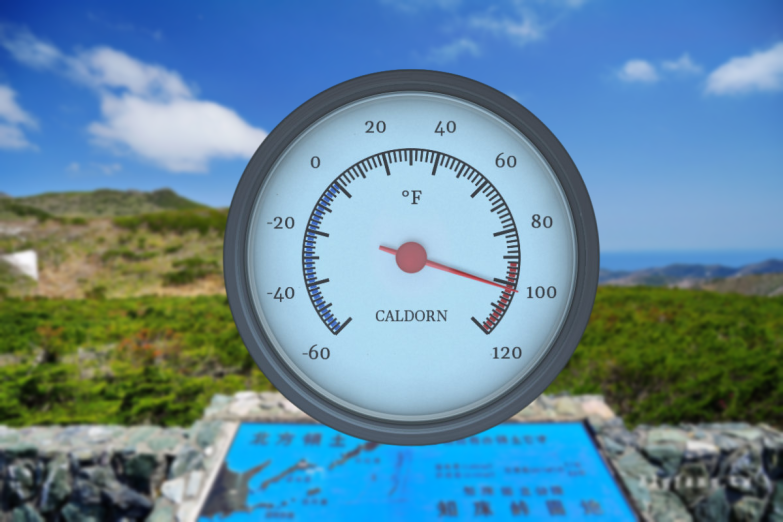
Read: {"value": 102, "unit": "°F"}
